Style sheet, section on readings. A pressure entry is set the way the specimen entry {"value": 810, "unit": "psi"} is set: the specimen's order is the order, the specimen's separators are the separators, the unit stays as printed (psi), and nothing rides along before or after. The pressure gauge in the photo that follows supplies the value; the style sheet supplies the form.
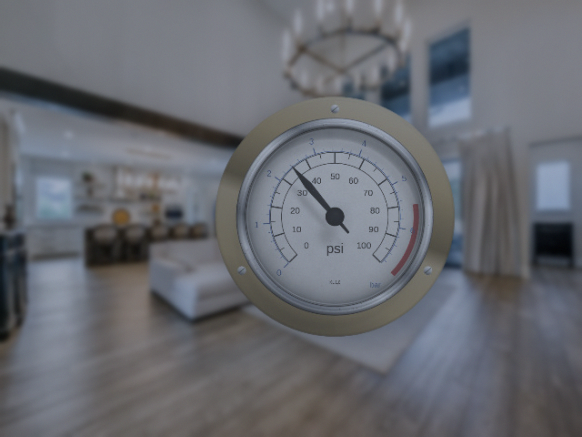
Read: {"value": 35, "unit": "psi"}
